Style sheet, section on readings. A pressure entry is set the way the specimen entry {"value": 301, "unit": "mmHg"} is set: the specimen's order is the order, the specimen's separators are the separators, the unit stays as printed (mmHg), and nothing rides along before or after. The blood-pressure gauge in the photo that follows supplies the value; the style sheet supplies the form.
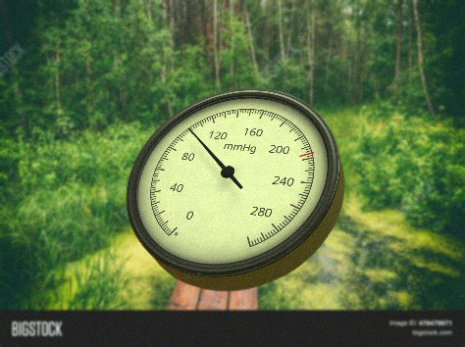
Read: {"value": 100, "unit": "mmHg"}
